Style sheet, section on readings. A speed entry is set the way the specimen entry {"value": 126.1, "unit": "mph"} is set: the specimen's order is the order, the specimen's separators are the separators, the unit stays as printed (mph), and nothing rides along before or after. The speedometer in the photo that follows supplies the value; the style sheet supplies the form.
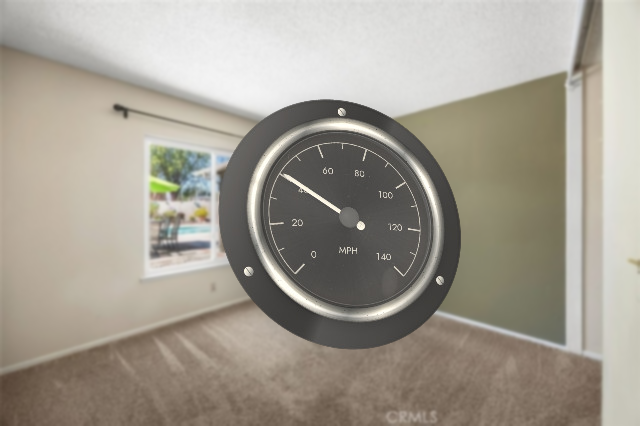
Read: {"value": 40, "unit": "mph"}
